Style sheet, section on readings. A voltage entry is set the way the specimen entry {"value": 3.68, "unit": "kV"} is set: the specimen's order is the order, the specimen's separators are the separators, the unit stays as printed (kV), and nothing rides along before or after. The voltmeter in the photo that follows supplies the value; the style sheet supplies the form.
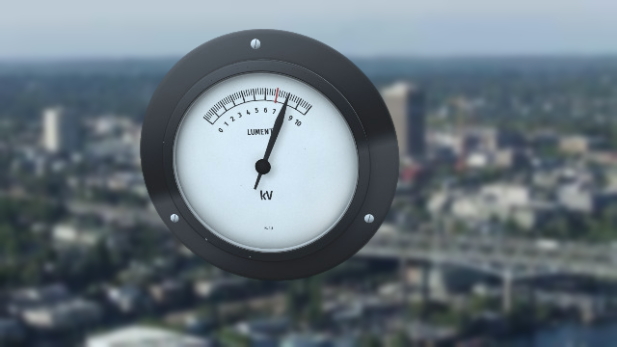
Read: {"value": 8, "unit": "kV"}
